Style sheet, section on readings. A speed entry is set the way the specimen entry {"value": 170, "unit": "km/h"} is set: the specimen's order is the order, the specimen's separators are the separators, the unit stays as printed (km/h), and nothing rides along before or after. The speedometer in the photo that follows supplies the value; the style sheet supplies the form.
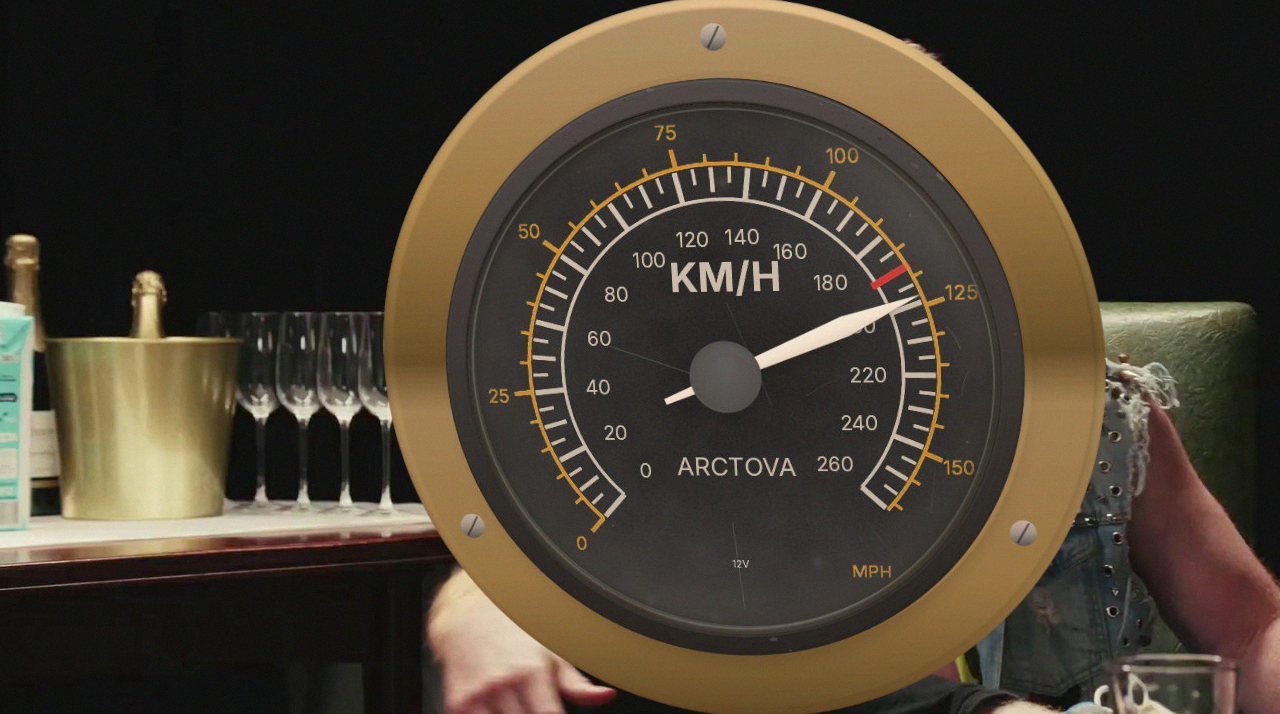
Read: {"value": 197.5, "unit": "km/h"}
